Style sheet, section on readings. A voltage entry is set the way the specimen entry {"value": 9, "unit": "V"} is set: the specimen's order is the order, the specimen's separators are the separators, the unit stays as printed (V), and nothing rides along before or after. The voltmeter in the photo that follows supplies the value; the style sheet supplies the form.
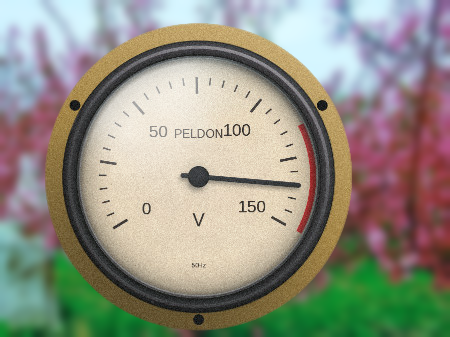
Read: {"value": 135, "unit": "V"}
